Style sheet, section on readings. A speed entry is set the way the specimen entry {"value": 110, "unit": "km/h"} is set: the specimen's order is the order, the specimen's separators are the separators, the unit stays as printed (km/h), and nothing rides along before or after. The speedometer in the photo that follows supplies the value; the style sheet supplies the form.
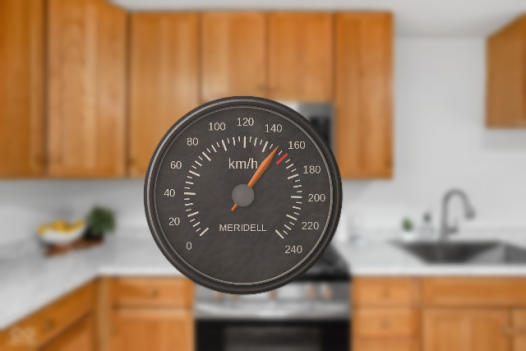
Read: {"value": 150, "unit": "km/h"}
